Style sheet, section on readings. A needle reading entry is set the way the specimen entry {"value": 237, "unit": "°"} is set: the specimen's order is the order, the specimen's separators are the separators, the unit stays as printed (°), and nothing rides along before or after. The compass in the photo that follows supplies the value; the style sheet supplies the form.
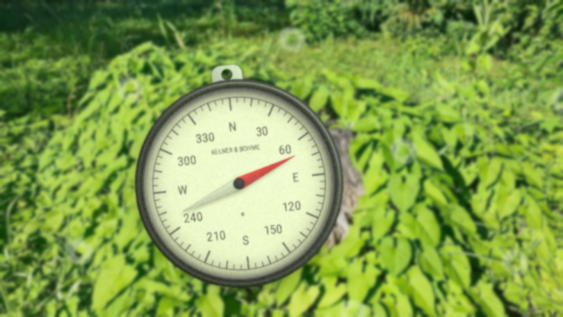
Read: {"value": 70, "unit": "°"}
